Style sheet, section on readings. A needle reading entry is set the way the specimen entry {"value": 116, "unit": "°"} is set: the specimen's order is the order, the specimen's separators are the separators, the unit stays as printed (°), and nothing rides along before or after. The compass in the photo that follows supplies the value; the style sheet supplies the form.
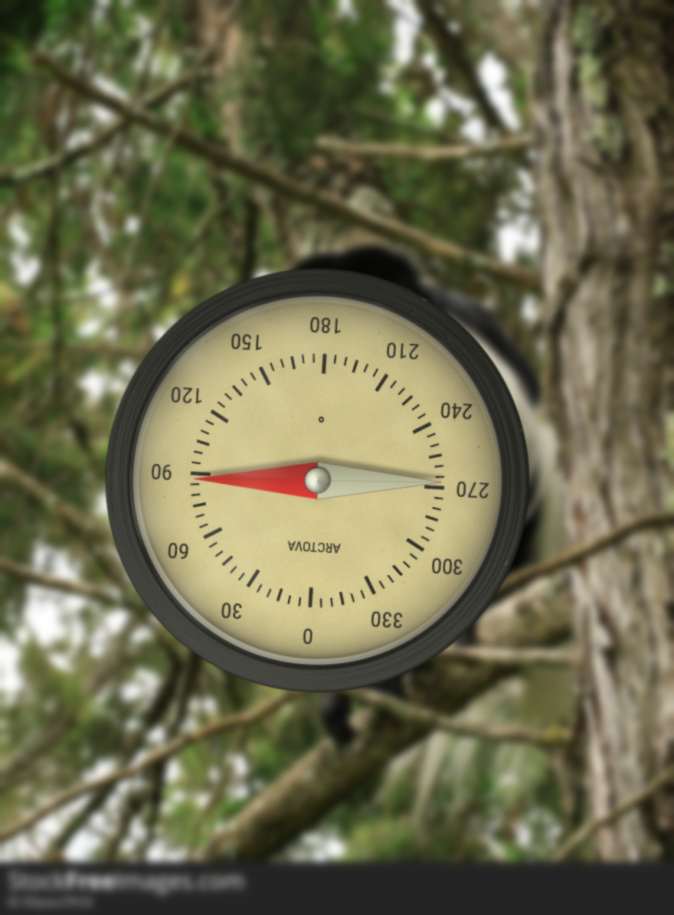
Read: {"value": 87.5, "unit": "°"}
